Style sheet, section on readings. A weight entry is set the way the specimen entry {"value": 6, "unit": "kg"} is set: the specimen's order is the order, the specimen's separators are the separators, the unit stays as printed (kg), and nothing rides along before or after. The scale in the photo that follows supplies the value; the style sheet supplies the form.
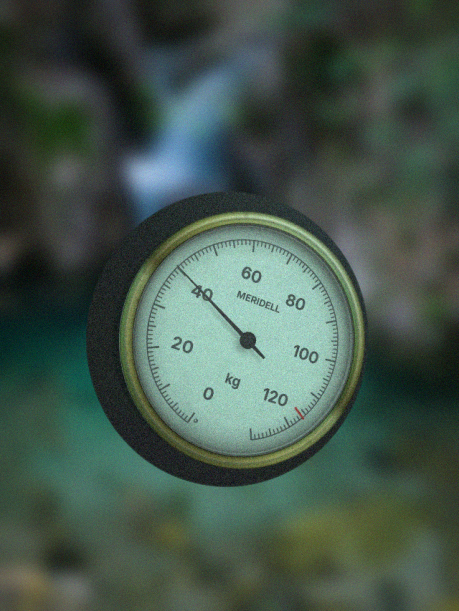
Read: {"value": 40, "unit": "kg"}
